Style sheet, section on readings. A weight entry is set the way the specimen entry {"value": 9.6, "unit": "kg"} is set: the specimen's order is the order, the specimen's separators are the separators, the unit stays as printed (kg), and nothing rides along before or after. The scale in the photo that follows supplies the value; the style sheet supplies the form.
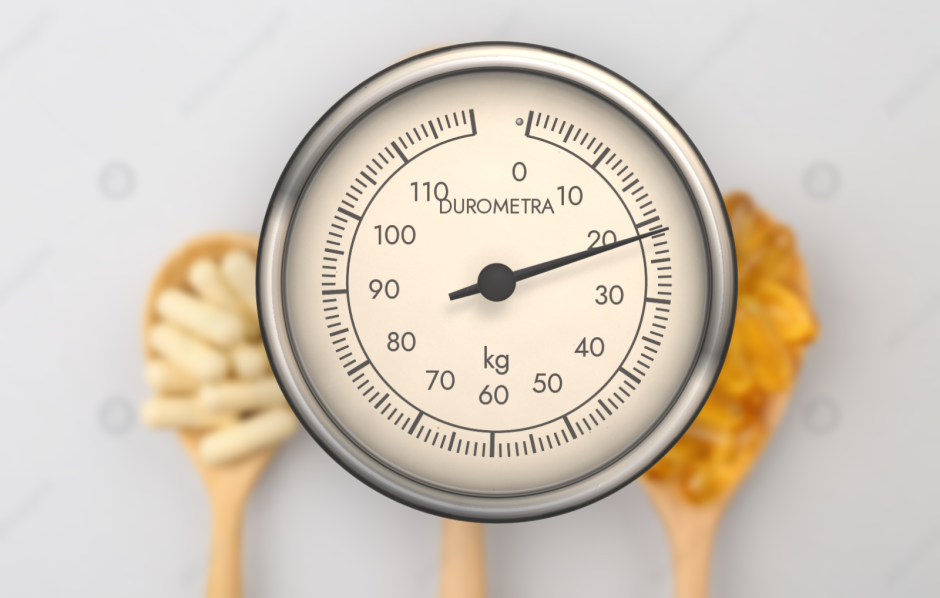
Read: {"value": 21.5, "unit": "kg"}
